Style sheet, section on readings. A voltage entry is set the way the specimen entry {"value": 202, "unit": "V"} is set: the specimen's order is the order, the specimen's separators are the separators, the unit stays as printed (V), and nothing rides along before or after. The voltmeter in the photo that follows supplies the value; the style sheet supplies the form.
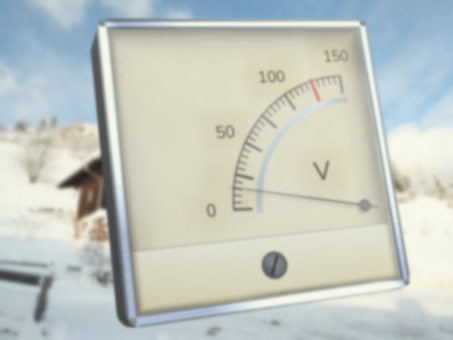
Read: {"value": 15, "unit": "V"}
